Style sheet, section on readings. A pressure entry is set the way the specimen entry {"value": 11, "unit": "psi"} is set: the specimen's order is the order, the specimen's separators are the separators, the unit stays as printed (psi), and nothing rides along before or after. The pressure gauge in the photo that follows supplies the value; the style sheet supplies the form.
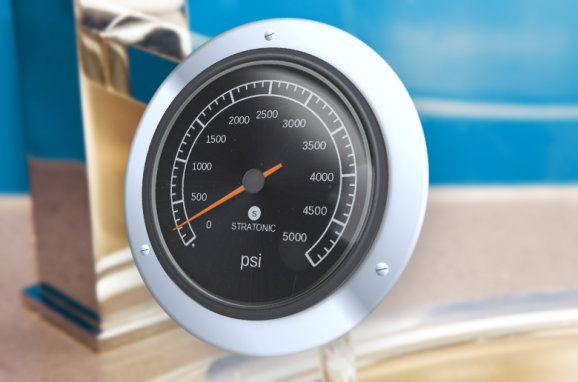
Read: {"value": 200, "unit": "psi"}
